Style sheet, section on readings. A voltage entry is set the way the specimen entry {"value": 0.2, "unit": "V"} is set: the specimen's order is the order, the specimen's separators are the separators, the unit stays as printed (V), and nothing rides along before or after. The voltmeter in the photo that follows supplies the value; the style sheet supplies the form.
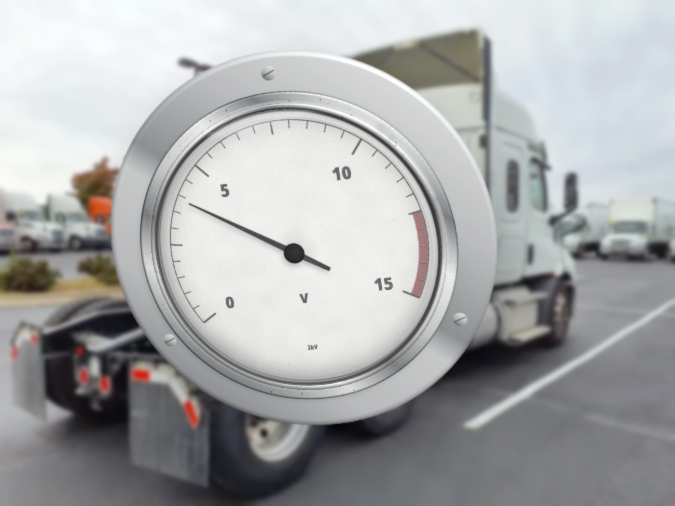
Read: {"value": 4, "unit": "V"}
